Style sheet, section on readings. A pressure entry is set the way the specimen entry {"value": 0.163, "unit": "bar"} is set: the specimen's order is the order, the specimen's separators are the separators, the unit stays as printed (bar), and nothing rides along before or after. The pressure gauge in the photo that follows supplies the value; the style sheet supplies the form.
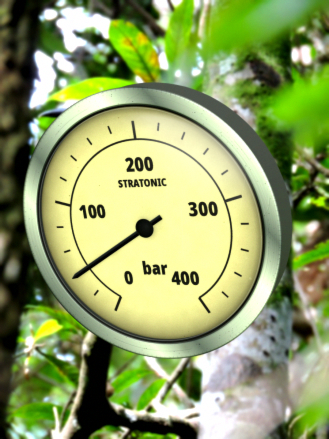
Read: {"value": 40, "unit": "bar"}
